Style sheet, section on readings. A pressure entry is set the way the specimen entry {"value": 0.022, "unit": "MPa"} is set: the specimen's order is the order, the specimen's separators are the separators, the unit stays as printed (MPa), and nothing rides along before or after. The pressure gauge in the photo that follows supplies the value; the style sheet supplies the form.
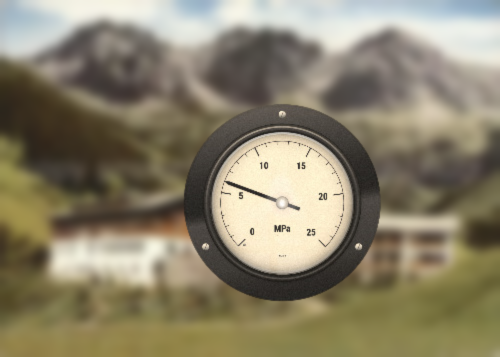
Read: {"value": 6, "unit": "MPa"}
